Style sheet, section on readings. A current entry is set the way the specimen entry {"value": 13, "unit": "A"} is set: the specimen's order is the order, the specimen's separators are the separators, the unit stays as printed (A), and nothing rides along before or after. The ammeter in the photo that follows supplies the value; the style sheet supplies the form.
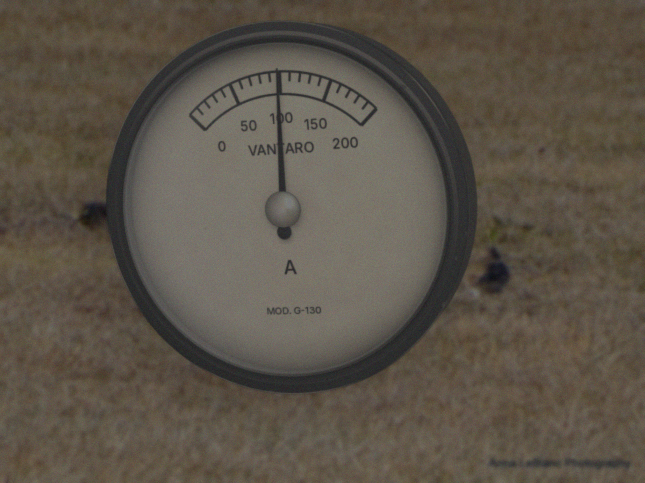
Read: {"value": 100, "unit": "A"}
